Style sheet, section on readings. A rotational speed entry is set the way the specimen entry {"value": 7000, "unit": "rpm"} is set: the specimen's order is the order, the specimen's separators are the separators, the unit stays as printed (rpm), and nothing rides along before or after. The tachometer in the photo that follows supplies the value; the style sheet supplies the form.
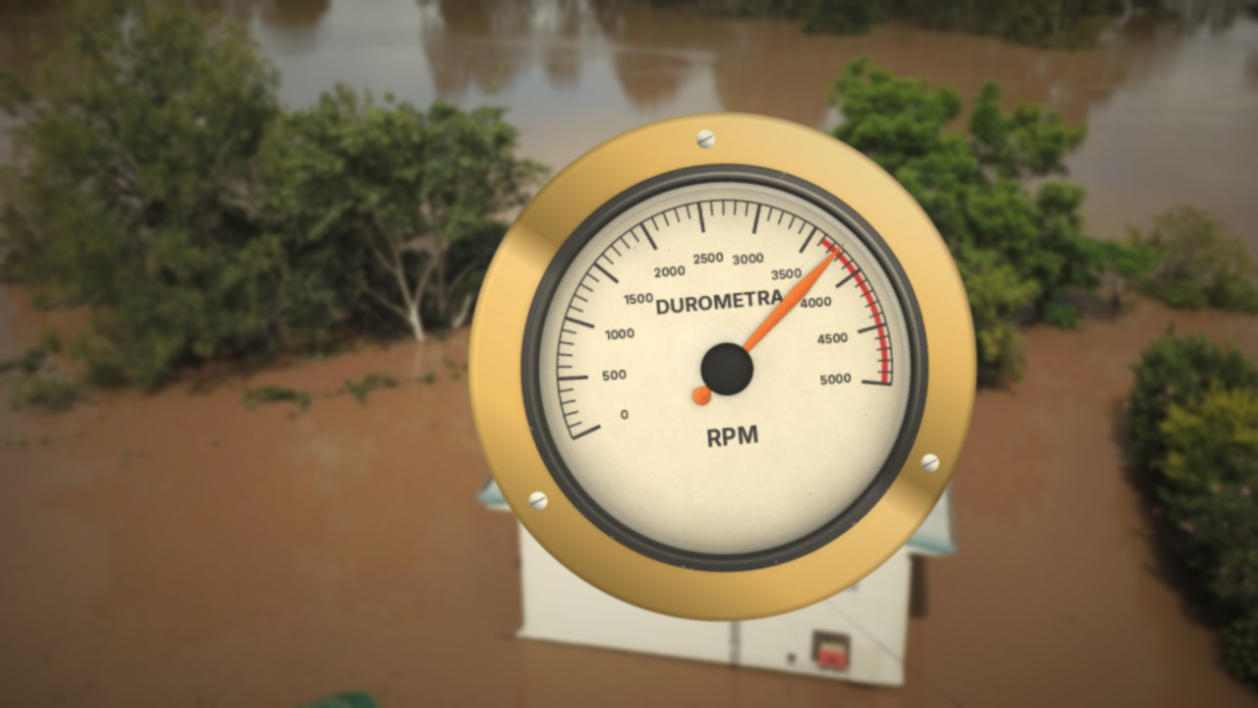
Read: {"value": 3750, "unit": "rpm"}
